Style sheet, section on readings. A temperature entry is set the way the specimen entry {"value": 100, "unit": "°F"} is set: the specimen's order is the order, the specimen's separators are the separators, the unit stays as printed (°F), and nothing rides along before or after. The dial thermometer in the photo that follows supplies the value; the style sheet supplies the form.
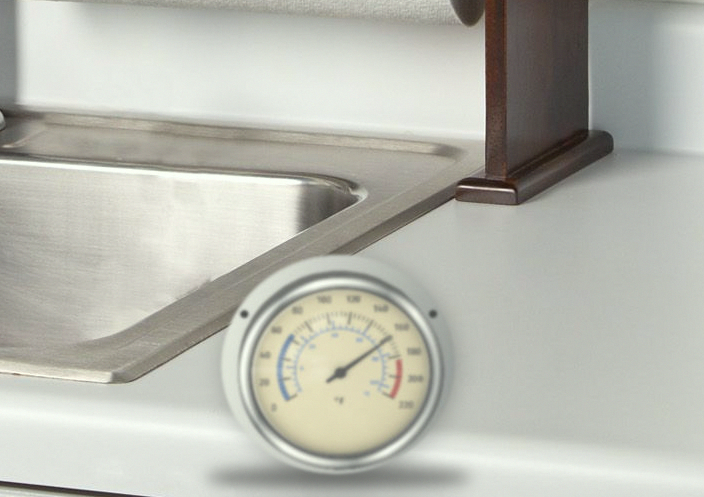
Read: {"value": 160, "unit": "°F"}
